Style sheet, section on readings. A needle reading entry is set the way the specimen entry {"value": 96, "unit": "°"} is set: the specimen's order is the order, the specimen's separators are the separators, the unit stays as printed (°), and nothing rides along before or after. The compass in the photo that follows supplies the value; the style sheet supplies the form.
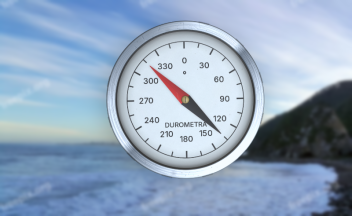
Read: {"value": 315, "unit": "°"}
